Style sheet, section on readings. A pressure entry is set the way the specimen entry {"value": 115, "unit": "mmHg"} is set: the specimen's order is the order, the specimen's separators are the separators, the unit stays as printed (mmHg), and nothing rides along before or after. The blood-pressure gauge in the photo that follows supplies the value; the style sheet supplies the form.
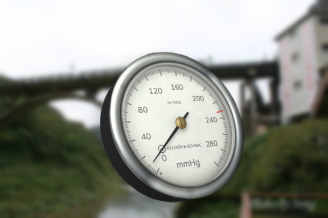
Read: {"value": 10, "unit": "mmHg"}
